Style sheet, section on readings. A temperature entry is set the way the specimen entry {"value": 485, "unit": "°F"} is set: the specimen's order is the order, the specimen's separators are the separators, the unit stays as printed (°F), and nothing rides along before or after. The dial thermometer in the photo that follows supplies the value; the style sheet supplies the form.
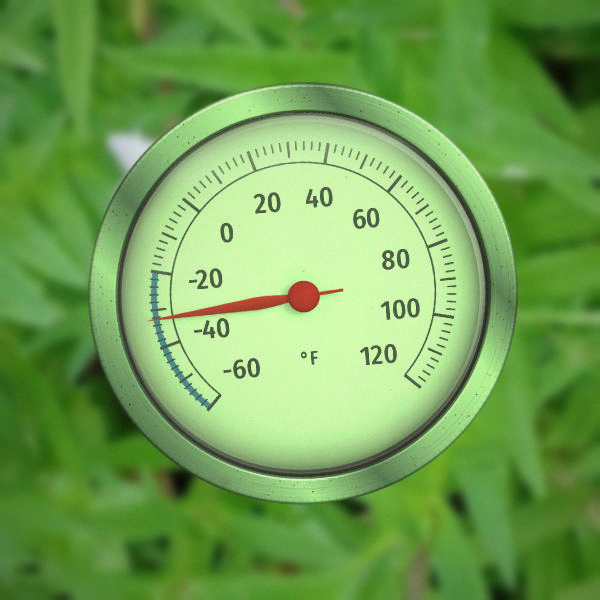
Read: {"value": -32, "unit": "°F"}
